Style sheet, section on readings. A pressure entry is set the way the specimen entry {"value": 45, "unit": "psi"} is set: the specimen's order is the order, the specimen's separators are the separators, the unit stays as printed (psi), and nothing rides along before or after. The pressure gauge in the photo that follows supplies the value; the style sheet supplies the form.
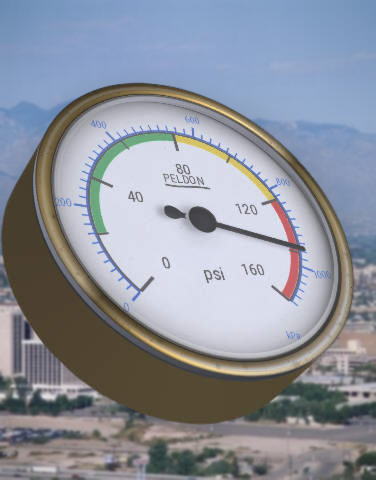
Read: {"value": 140, "unit": "psi"}
